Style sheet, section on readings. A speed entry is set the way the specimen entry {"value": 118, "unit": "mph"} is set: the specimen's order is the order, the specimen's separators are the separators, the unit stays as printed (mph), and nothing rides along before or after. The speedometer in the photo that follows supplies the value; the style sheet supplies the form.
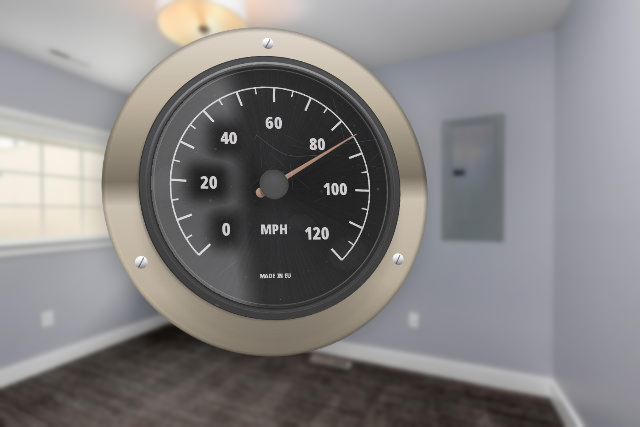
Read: {"value": 85, "unit": "mph"}
